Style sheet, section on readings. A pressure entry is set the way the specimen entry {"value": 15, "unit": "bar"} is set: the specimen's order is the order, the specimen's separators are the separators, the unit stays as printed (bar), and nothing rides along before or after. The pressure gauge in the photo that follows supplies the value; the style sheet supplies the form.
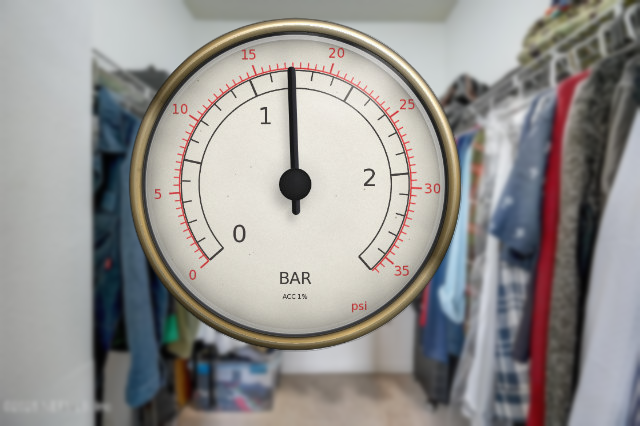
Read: {"value": 1.2, "unit": "bar"}
